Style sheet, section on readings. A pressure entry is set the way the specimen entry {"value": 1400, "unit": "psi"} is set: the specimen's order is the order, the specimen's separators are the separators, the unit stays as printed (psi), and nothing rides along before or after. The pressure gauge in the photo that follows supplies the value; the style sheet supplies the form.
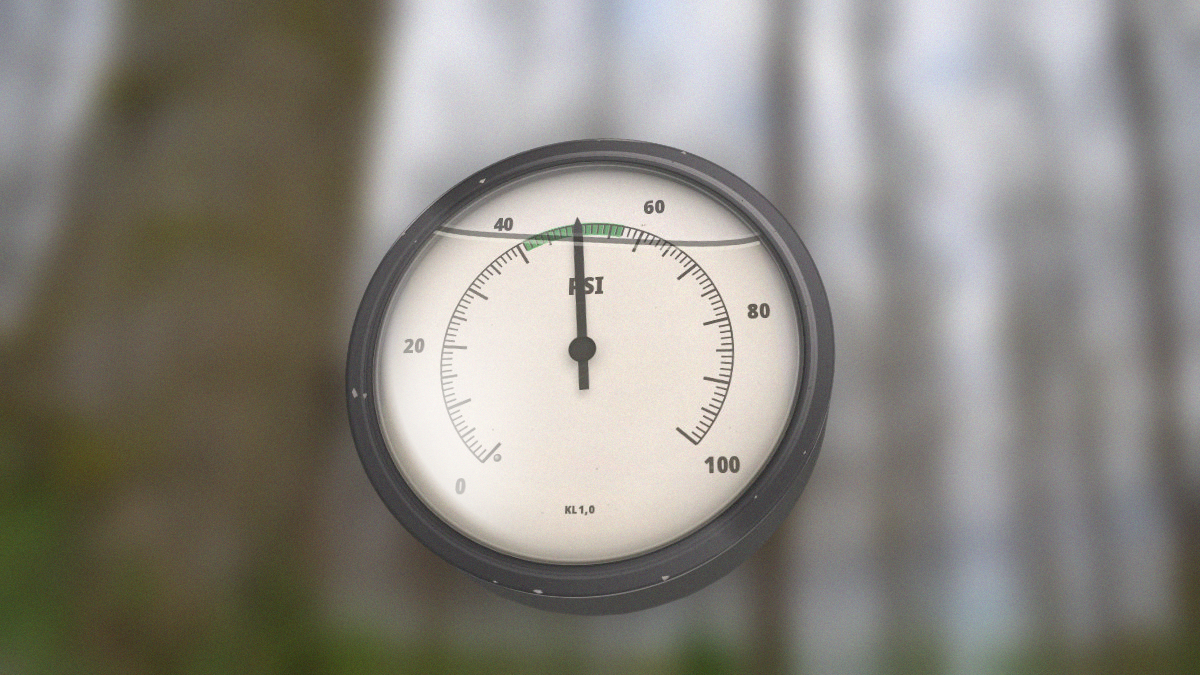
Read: {"value": 50, "unit": "psi"}
